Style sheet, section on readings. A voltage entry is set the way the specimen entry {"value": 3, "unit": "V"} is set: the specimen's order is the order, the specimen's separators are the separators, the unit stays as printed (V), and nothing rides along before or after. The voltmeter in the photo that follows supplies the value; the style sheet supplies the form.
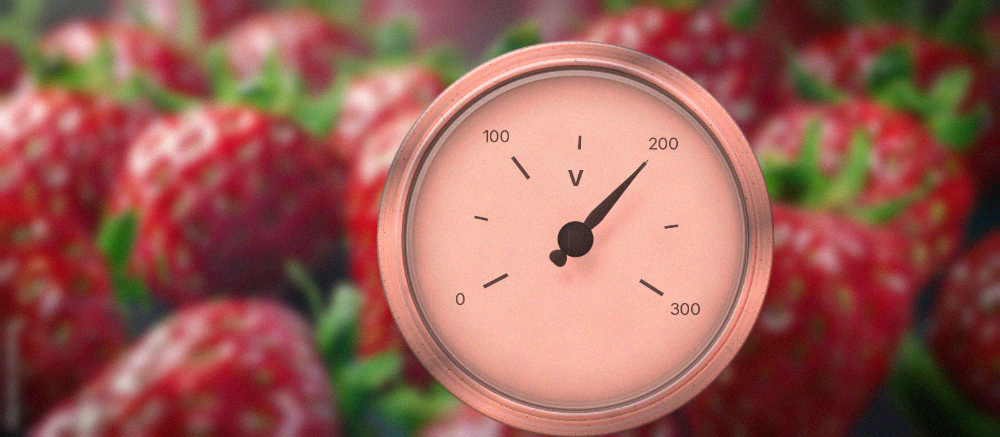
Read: {"value": 200, "unit": "V"}
